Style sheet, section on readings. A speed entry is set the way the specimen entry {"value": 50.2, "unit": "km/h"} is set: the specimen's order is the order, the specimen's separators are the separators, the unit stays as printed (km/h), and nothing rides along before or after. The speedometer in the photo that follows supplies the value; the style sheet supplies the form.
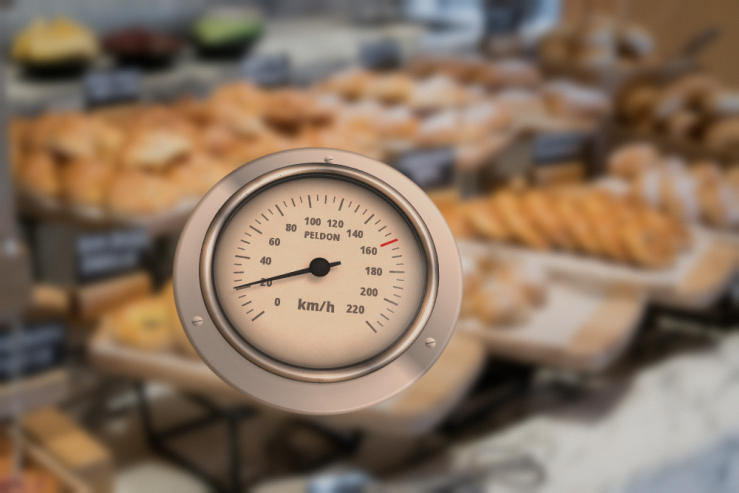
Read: {"value": 20, "unit": "km/h"}
